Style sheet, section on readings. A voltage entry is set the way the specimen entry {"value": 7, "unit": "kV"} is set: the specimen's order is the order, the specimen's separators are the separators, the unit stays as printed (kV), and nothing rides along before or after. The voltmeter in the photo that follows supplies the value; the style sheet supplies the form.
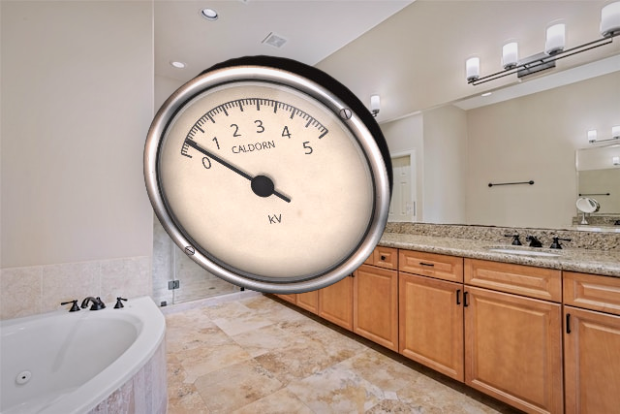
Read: {"value": 0.5, "unit": "kV"}
